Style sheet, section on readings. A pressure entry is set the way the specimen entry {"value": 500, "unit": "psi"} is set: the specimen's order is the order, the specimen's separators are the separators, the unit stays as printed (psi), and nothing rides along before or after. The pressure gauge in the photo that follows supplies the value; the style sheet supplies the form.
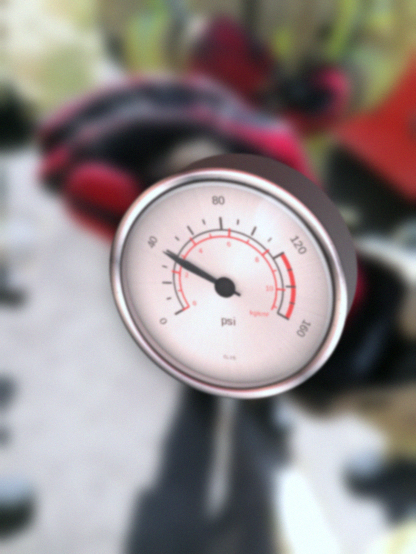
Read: {"value": 40, "unit": "psi"}
